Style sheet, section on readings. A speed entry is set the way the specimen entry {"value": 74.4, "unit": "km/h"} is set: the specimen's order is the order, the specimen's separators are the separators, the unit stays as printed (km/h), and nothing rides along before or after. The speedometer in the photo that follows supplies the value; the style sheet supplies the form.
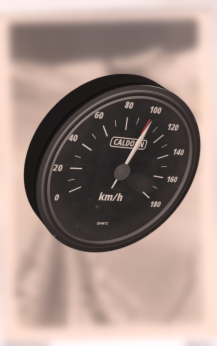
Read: {"value": 100, "unit": "km/h"}
